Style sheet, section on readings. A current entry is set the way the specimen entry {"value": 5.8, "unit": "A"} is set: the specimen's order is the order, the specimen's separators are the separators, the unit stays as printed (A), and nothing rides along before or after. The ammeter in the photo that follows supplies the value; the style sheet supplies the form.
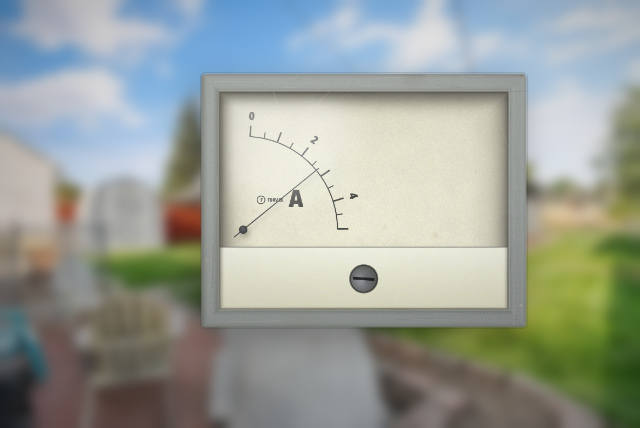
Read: {"value": 2.75, "unit": "A"}
